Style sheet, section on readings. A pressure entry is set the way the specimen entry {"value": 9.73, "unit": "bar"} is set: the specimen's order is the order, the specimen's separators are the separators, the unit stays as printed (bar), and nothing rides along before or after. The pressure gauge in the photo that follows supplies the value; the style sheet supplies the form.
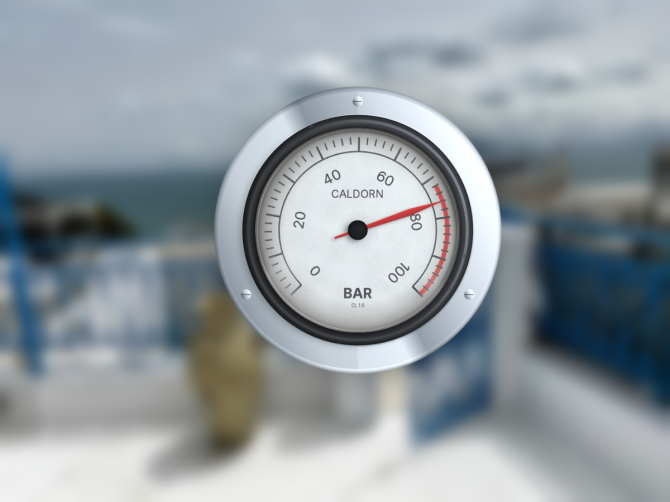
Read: {"value": 76, "unit": "bar"}
